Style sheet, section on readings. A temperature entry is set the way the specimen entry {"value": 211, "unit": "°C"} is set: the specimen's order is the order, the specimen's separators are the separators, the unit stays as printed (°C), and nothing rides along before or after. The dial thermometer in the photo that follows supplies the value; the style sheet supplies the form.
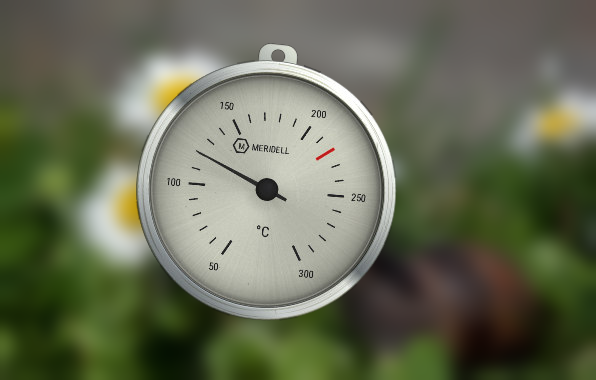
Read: {"value": 120, "unit": "°C"}
